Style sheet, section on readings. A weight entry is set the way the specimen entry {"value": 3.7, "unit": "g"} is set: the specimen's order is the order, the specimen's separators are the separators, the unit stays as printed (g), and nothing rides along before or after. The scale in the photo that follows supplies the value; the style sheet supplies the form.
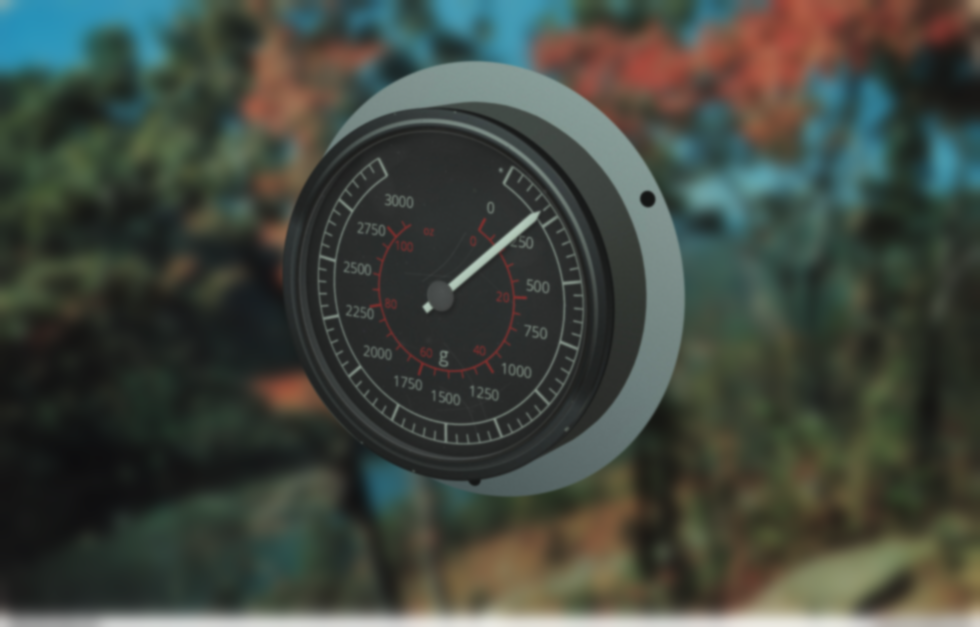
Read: {"value": 200, "unit": "g"}
